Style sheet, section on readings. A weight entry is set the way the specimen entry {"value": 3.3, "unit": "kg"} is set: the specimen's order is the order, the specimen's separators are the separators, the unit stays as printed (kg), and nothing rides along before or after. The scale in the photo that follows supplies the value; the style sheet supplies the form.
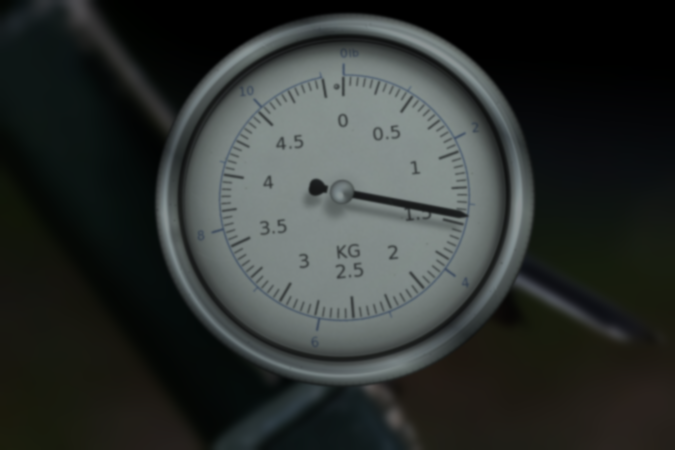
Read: {"value": 1.45, "unit": "kg"}
